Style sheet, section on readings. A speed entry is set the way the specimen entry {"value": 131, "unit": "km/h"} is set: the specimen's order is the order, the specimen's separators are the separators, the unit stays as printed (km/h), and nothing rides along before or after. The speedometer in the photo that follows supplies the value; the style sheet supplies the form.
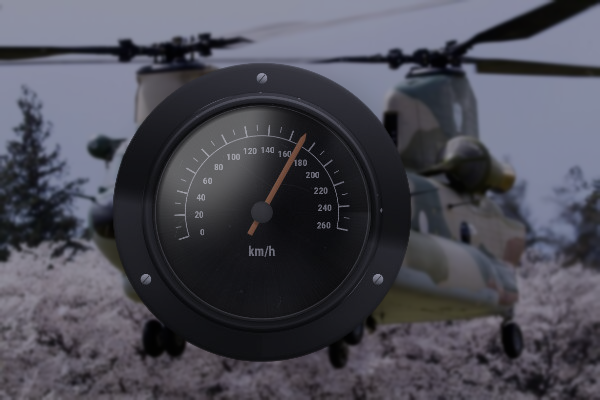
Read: {"value": 170, "unit": "km/h"}
